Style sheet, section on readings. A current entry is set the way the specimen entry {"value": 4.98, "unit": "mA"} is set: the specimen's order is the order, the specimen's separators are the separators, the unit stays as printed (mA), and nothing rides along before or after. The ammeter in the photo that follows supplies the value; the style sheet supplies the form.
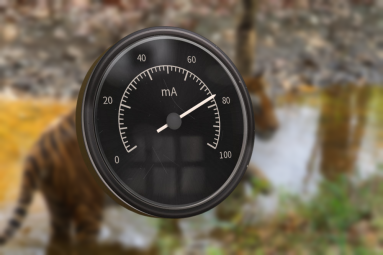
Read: {"value": 76, "unit": "mA"}
